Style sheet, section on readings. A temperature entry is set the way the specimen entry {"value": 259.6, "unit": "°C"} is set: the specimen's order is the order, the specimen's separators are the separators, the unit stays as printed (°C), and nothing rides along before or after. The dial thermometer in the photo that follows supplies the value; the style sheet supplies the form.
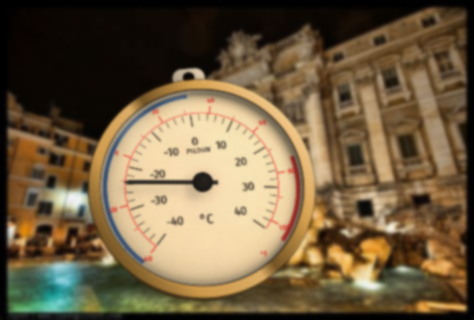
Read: {"value": -24, "unit": "°C"}
